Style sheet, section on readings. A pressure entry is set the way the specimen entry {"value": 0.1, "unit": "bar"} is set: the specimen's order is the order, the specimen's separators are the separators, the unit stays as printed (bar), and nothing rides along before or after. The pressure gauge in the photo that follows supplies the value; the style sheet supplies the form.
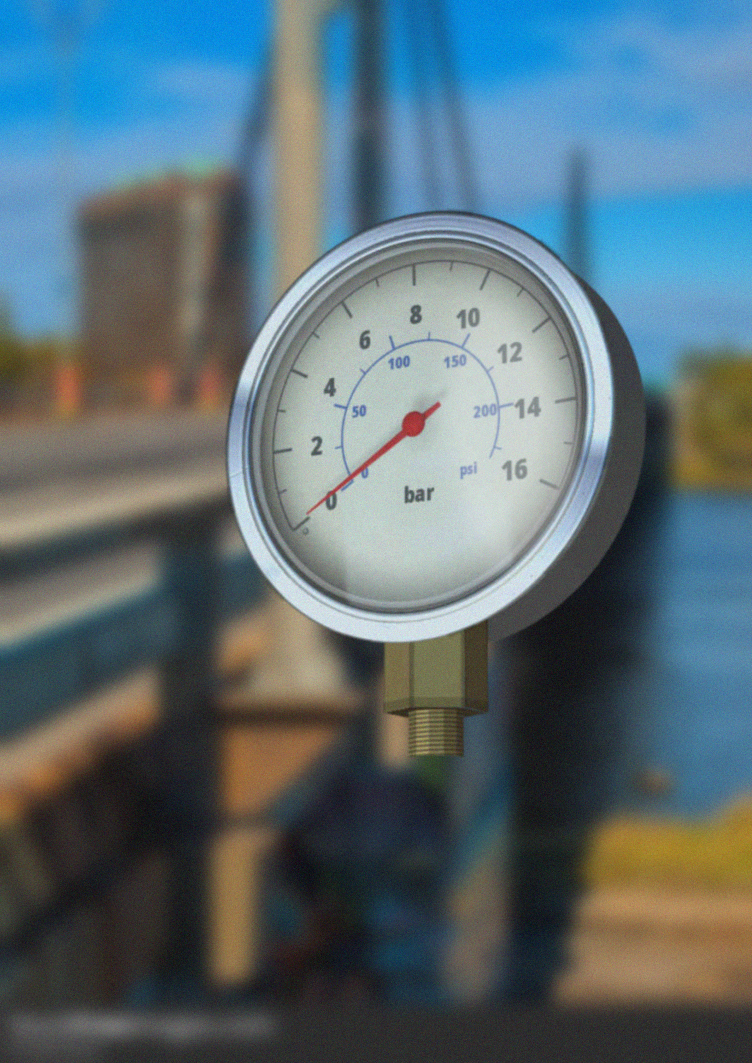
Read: {"value": 0, "unit": "bar"}
